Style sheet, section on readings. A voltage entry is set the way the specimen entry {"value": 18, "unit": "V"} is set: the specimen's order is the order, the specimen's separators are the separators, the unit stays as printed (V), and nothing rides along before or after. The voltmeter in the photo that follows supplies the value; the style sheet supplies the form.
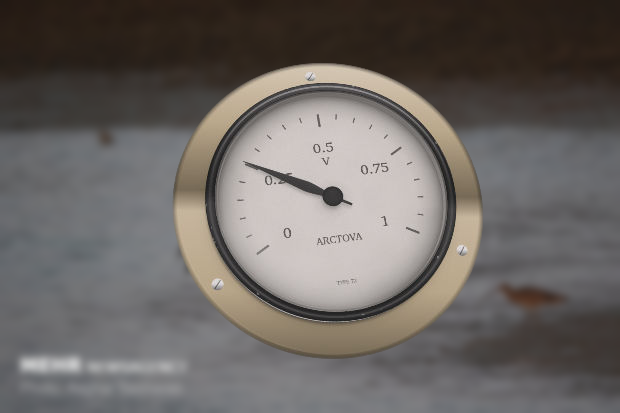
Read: {"value": 0.25, "unit": "V"}
